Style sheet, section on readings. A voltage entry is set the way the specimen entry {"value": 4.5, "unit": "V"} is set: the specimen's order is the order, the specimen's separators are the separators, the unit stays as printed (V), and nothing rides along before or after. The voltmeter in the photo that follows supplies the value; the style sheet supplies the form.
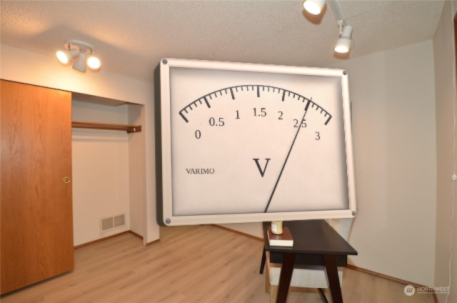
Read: {"value": 2.5, "unit": "V"}
